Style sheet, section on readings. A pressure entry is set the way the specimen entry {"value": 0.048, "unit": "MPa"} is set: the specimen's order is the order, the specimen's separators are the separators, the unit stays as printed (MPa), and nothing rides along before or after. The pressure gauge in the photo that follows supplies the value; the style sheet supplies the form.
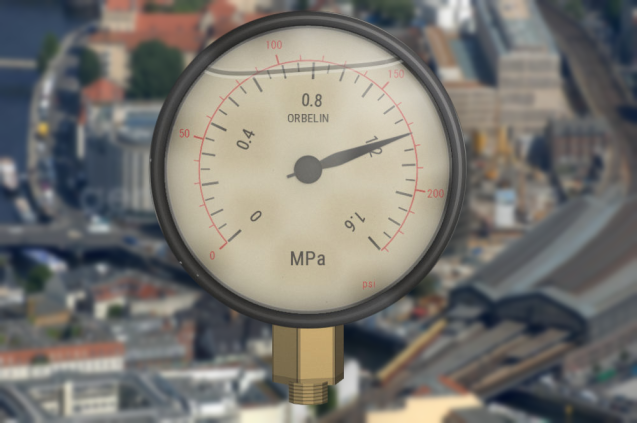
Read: {"value": 1.2, "unit": "MPa"}
